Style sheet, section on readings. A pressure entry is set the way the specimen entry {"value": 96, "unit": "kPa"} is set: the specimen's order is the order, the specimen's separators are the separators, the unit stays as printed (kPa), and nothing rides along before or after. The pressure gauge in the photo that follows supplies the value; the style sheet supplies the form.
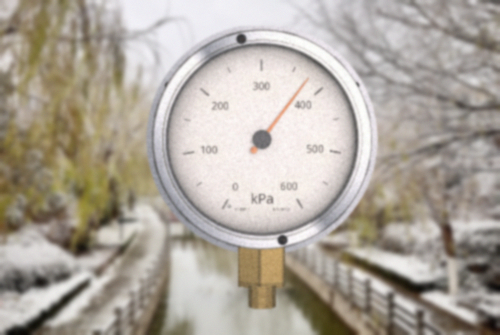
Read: {"value": 375, "unit": "kPa"}
